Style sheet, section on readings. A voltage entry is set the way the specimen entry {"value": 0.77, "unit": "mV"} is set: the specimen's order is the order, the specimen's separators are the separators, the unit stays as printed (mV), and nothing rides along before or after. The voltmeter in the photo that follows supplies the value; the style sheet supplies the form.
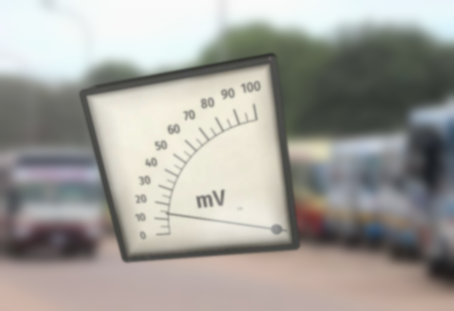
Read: {"value": 15, "unit": "mV"}
